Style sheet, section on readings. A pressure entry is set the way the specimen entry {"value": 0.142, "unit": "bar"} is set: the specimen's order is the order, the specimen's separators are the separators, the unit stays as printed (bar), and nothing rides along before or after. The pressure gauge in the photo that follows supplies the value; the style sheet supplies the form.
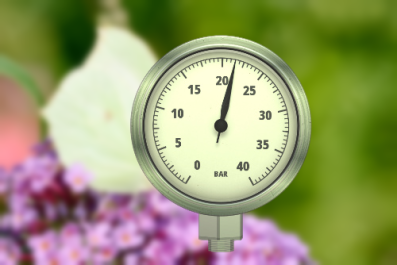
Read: {"value": 21.5, "unit": "bar"}
